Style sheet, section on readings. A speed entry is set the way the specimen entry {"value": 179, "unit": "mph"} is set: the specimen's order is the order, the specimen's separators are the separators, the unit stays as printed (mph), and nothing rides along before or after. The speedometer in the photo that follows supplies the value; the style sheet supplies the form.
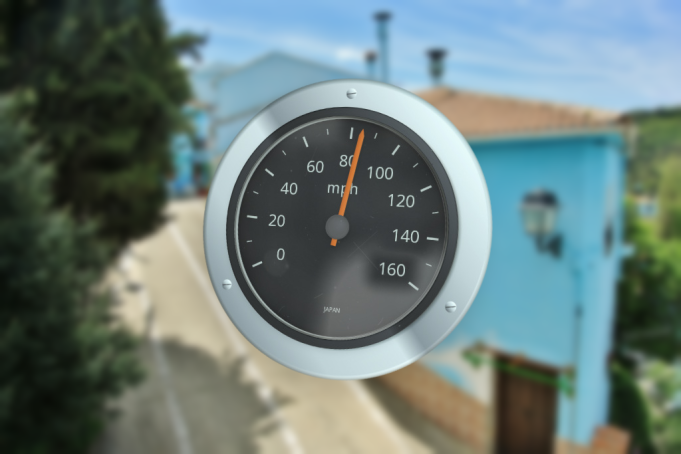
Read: {"value": 85, "unit": "mph"}
